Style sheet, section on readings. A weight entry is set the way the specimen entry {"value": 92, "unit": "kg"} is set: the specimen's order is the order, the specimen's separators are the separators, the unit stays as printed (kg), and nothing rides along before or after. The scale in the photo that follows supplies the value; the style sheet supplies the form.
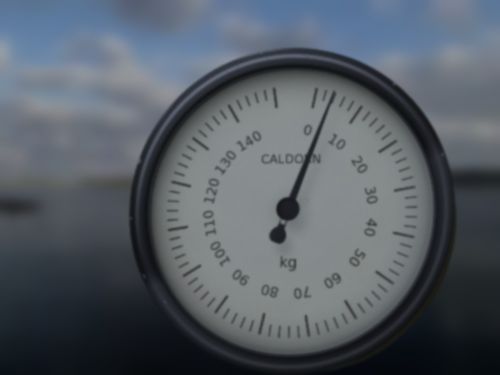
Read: {"value": 4, "unit": "kg"}
